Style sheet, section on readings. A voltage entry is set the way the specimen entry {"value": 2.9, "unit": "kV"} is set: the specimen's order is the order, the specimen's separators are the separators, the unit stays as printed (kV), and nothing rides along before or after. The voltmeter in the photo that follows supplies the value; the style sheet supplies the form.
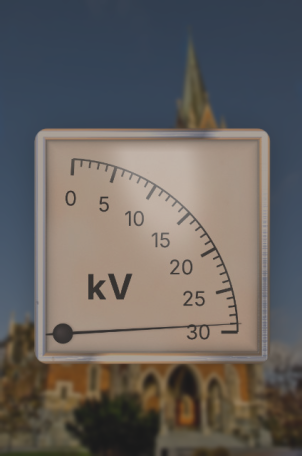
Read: {"value": 29, "unit": "kV"}
